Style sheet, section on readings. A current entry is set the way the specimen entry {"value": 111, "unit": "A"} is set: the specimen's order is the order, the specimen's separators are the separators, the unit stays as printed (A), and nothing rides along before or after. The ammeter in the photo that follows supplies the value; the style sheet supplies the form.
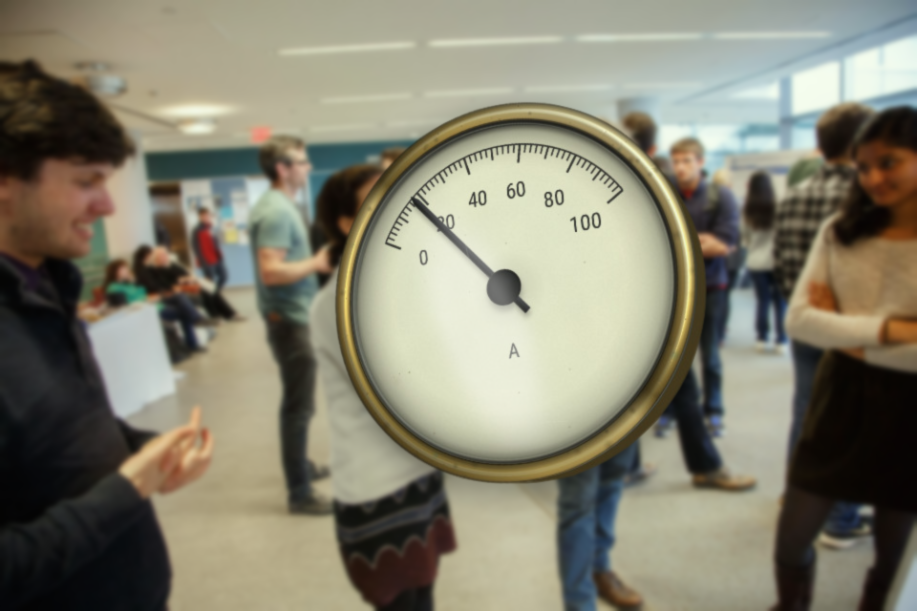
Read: {"value": 18, "unit": "A"}
